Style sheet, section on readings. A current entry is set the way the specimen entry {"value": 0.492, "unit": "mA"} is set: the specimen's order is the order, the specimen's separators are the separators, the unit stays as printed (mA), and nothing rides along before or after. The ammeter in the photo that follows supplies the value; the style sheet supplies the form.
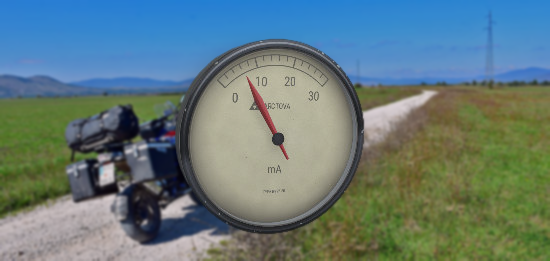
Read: {"value": 6, "unit": "mA"}
